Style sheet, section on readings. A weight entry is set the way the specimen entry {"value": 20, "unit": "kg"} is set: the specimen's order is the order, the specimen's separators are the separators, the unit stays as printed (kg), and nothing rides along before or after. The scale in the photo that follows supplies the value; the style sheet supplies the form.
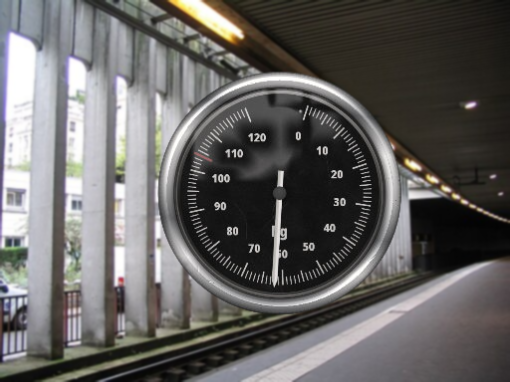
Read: {"value": 62, "unit": "kg"}
